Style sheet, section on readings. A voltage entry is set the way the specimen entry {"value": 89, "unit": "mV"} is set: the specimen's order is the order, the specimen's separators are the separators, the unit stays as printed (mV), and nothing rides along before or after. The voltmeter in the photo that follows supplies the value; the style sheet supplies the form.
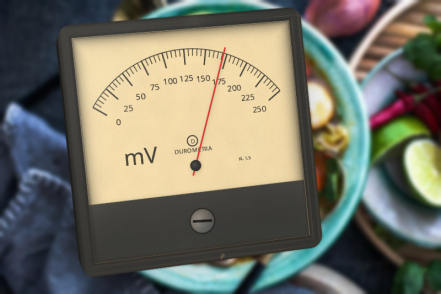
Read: {"value": 170, "unit": "mV"}
